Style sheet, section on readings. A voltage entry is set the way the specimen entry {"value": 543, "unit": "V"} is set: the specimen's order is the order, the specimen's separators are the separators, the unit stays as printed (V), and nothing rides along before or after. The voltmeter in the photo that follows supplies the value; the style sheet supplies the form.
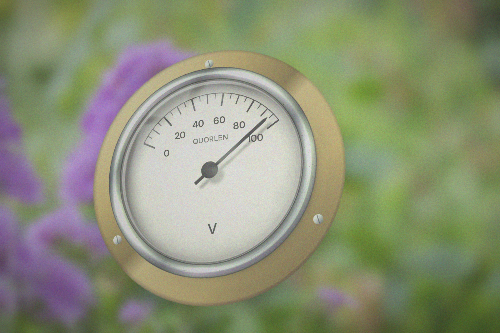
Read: {"value": 95, "unit": "V"}
